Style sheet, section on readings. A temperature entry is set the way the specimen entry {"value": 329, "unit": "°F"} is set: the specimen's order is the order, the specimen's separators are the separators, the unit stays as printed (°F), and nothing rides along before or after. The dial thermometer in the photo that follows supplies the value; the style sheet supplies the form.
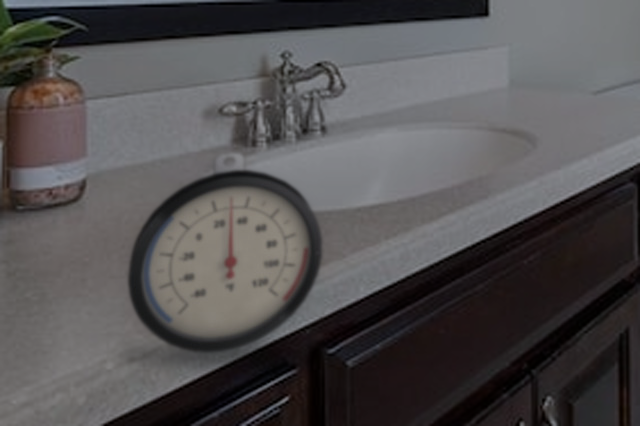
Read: {"value": 30, "unit": "°F"}
